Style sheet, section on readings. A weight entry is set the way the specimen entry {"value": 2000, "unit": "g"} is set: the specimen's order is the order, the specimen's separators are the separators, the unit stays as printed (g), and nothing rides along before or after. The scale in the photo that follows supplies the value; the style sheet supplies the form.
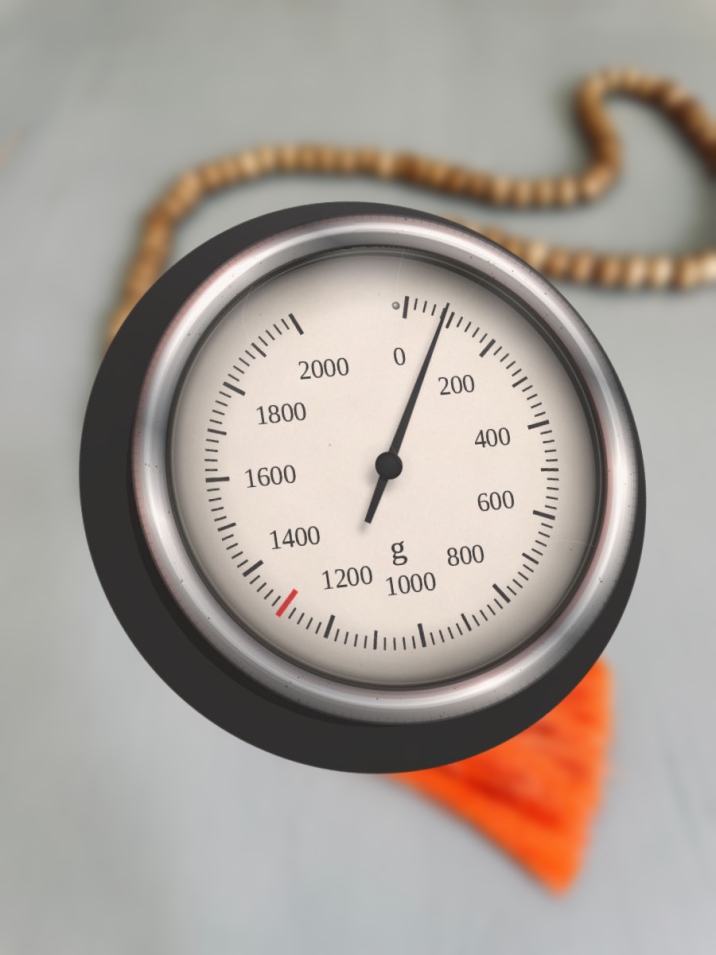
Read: {"value": 80, "unit": "g"}
